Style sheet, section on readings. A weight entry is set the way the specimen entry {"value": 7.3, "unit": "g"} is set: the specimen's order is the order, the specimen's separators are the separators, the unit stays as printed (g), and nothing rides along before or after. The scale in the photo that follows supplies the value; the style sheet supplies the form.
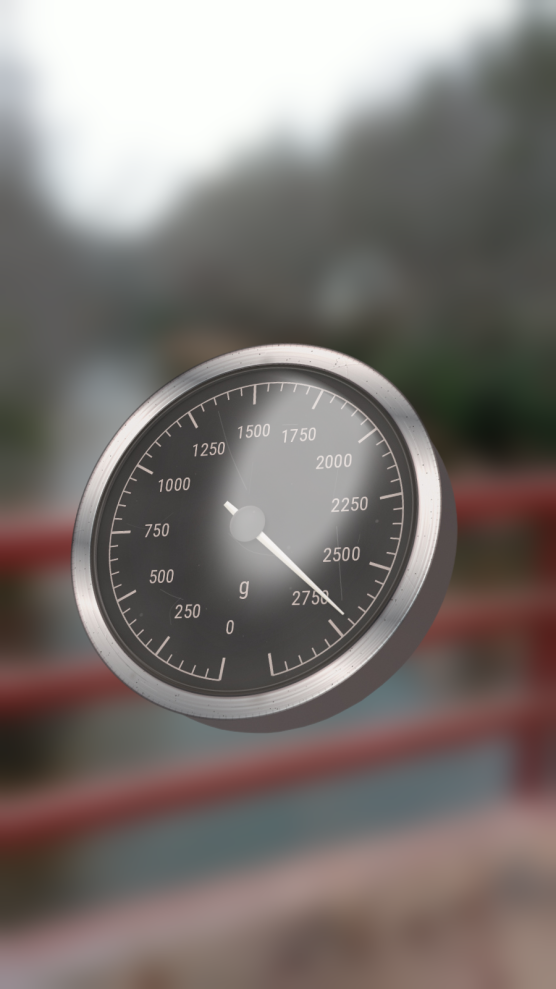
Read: {"value": 2700, "unit": "g"}
